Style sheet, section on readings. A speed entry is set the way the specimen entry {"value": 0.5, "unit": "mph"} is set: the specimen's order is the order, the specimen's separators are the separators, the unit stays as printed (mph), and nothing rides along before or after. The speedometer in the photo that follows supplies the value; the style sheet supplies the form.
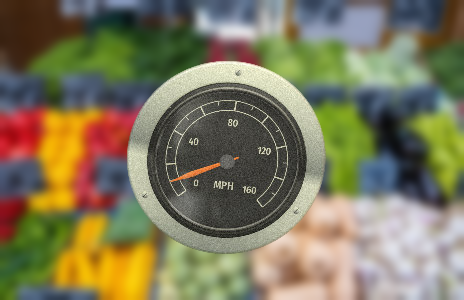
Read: {"value": 10, "unit": "mph"}
